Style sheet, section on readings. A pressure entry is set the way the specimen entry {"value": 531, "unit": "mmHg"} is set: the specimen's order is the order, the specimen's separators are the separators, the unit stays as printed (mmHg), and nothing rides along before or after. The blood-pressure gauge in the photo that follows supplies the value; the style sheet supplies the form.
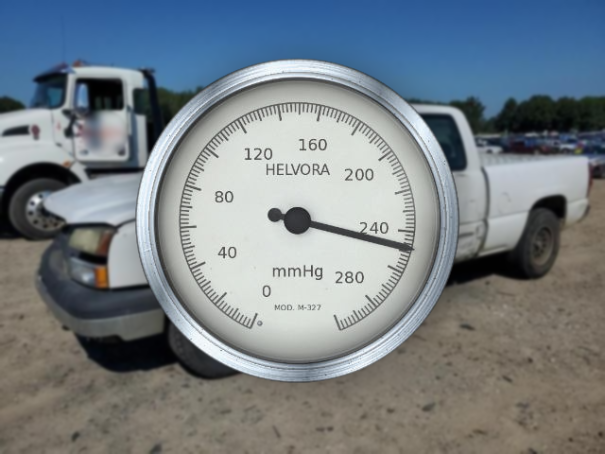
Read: {"value": 248, "unit": "mmHg"}
